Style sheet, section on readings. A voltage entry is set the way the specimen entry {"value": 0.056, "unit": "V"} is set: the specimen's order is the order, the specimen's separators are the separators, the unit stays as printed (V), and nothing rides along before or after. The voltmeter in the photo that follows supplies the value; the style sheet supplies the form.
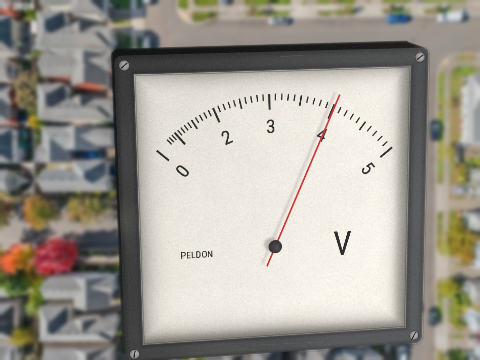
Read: {"value": 4, "unit": "V"}
